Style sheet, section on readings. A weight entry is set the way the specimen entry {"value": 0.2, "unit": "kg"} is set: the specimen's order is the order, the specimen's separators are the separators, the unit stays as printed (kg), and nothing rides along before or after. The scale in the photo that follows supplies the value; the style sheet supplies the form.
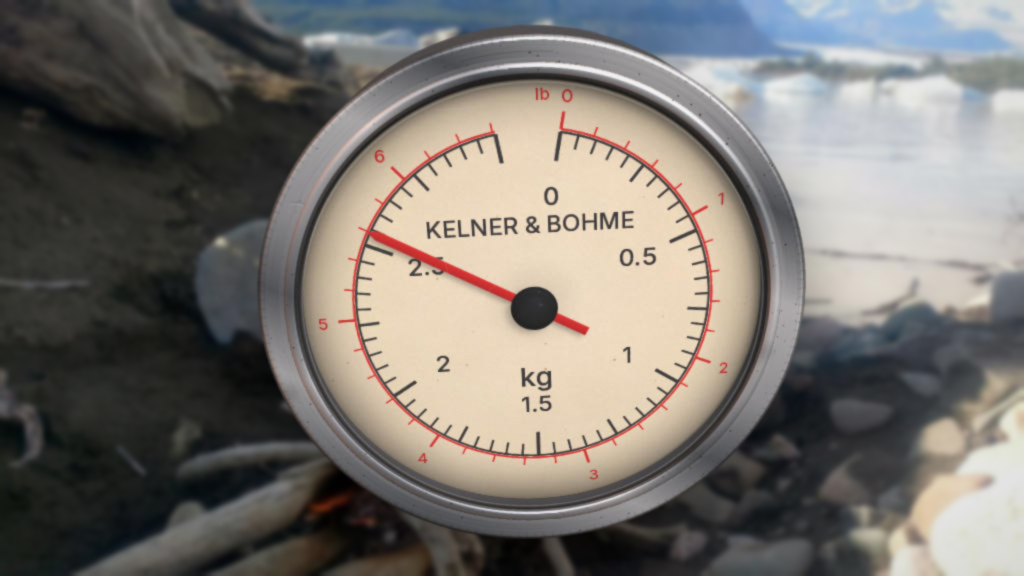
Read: {"value": 2.55, "unit": "kg"}
